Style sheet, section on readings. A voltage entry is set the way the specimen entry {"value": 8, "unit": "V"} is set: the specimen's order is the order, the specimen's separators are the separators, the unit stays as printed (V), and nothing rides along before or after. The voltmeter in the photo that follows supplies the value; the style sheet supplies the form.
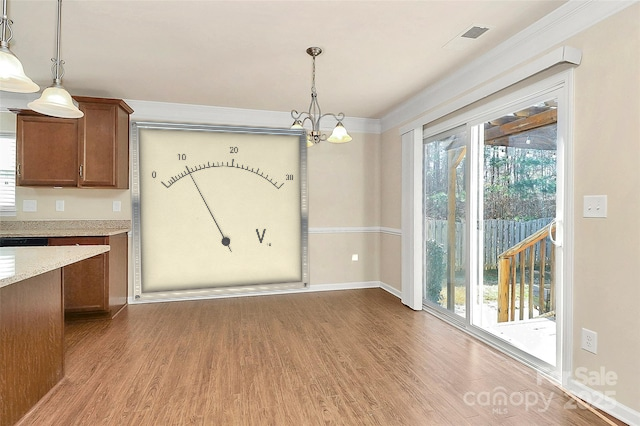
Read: {"value": 10, "unit": "V"}
